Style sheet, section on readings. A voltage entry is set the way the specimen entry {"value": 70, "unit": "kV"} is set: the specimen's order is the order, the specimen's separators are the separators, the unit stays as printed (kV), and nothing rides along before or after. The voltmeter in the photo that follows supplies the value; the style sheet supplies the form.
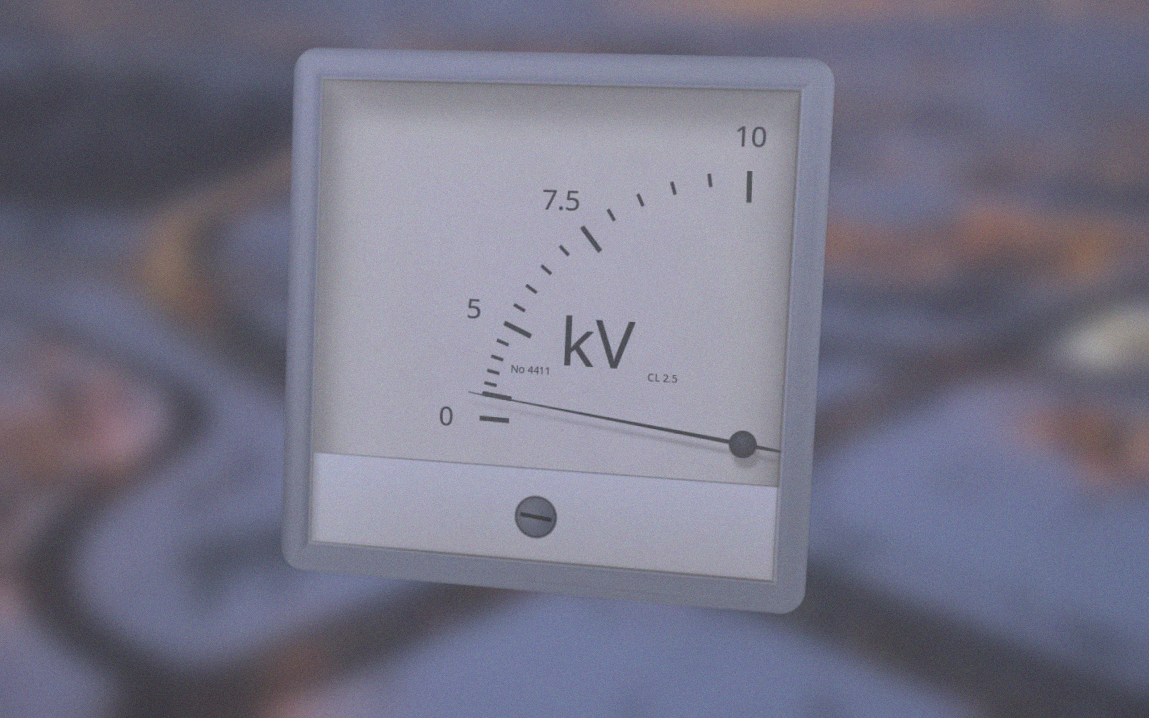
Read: {"value": 2.5, "unit": "kV"}
